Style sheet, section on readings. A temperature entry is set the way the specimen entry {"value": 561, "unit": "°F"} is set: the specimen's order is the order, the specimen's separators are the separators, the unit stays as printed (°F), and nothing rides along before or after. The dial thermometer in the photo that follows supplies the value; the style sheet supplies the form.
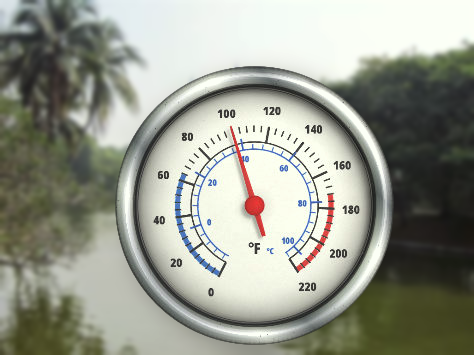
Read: {"value": 100, "unit": "°F"}
